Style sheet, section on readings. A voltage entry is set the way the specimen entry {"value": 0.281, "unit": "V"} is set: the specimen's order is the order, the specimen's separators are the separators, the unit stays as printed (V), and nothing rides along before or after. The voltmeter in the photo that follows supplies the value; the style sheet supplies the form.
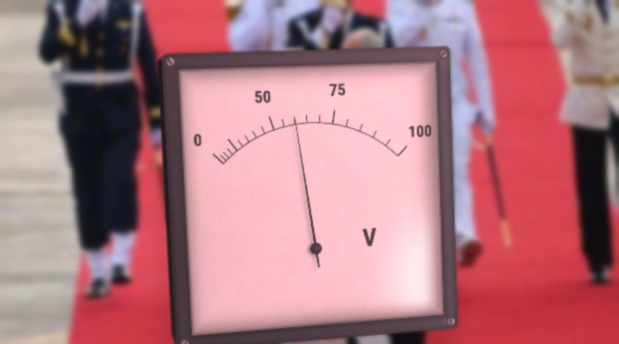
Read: {"value": 60, "unit": "V"}
